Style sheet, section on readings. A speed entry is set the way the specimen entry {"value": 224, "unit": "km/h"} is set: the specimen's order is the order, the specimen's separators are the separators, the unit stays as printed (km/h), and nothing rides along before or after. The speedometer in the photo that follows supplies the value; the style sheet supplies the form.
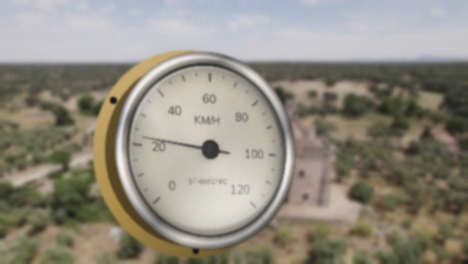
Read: {"value": 22.5, "unit": "km/h"}
